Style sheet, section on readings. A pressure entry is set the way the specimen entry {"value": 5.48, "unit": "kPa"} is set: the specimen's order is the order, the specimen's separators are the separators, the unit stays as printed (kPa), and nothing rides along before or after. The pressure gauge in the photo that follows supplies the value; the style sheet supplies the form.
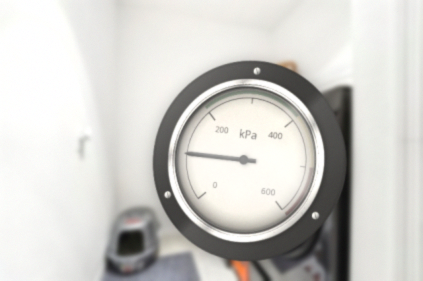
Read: {"value": 100, "unit": "kPa"}
